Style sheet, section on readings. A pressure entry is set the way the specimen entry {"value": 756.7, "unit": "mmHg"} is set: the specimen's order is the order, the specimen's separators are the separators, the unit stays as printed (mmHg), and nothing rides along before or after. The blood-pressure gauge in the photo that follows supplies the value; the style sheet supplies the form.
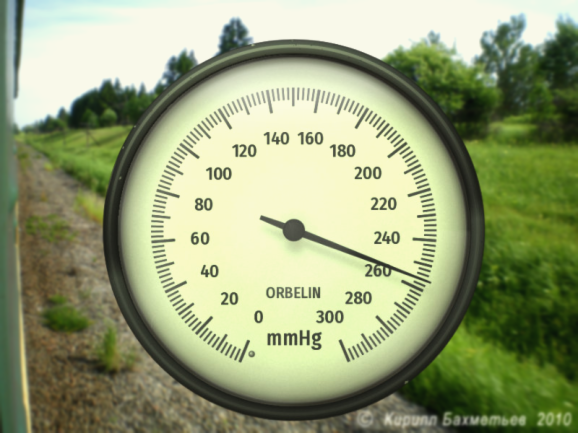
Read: {"value": 256, "unit": "mmHg"}
